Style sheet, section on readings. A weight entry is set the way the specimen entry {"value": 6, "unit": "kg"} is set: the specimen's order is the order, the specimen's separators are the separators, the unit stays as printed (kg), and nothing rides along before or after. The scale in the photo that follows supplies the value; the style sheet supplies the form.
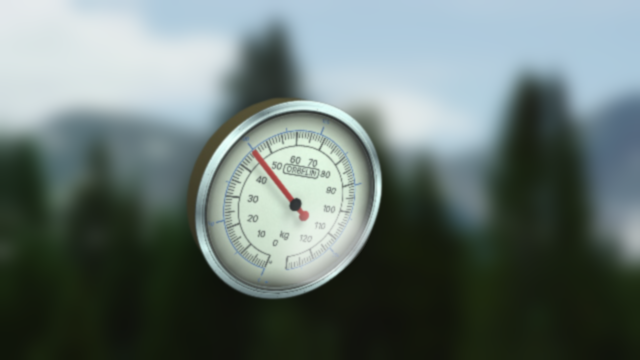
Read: {"value": 45, "unit": "kg"}
